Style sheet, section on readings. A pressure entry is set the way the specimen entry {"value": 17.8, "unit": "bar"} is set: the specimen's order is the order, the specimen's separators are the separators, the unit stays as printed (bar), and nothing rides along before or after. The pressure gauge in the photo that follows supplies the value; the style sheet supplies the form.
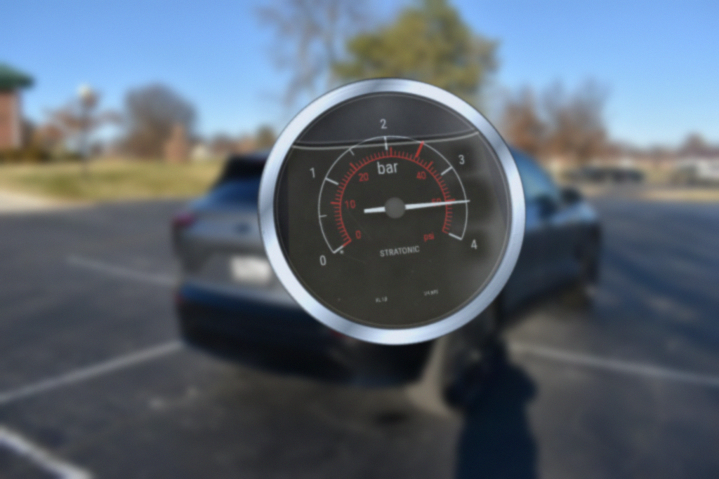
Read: {"value": 3.5, "unit": "bar"}
